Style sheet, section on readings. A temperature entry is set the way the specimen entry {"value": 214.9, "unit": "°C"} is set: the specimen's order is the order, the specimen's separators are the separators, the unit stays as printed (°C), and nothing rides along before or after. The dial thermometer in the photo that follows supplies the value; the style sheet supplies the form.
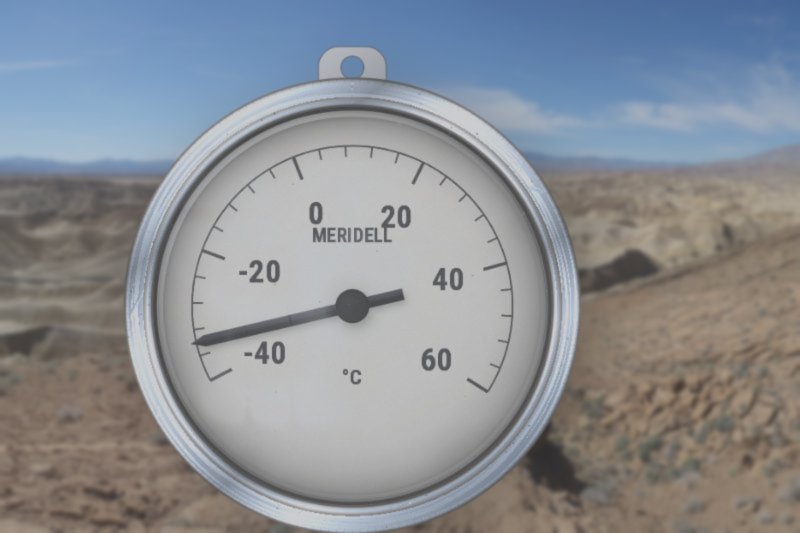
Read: {"value": -34, "unit": "°C"}
